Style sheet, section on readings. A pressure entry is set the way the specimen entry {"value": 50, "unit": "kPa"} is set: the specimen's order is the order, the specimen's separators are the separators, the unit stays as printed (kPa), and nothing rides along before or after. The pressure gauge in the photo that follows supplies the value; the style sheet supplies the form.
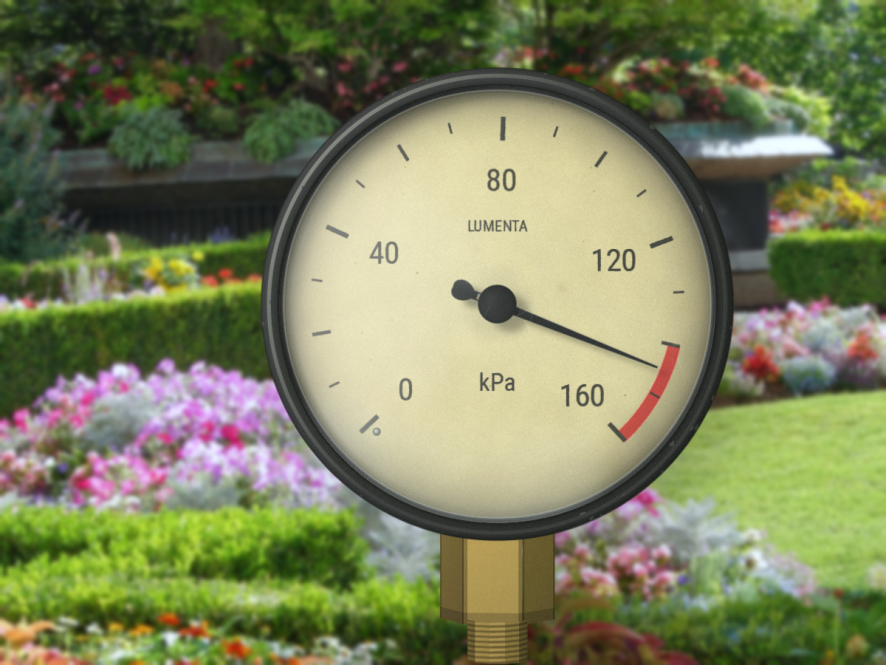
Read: {"value": 145, "unit": "kPa"}
